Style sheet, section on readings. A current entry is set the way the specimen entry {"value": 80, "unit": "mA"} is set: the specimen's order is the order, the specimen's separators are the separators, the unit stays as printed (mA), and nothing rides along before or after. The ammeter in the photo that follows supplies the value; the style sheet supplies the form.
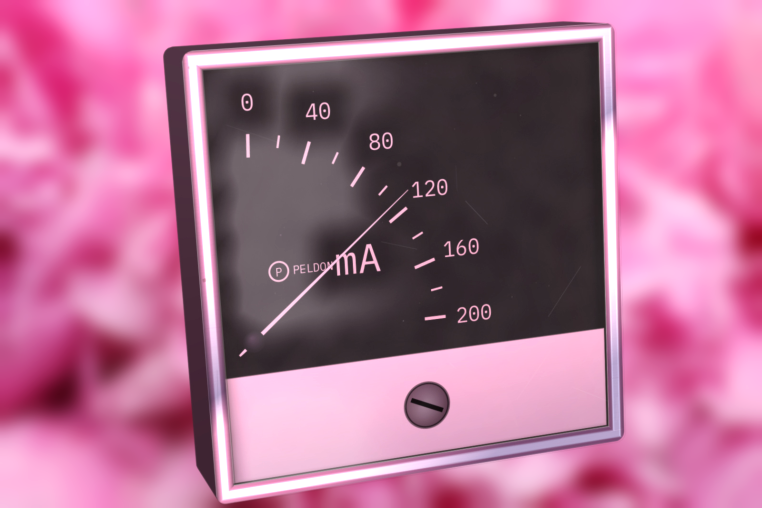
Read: {"value": 110, "unit": "mA"}
